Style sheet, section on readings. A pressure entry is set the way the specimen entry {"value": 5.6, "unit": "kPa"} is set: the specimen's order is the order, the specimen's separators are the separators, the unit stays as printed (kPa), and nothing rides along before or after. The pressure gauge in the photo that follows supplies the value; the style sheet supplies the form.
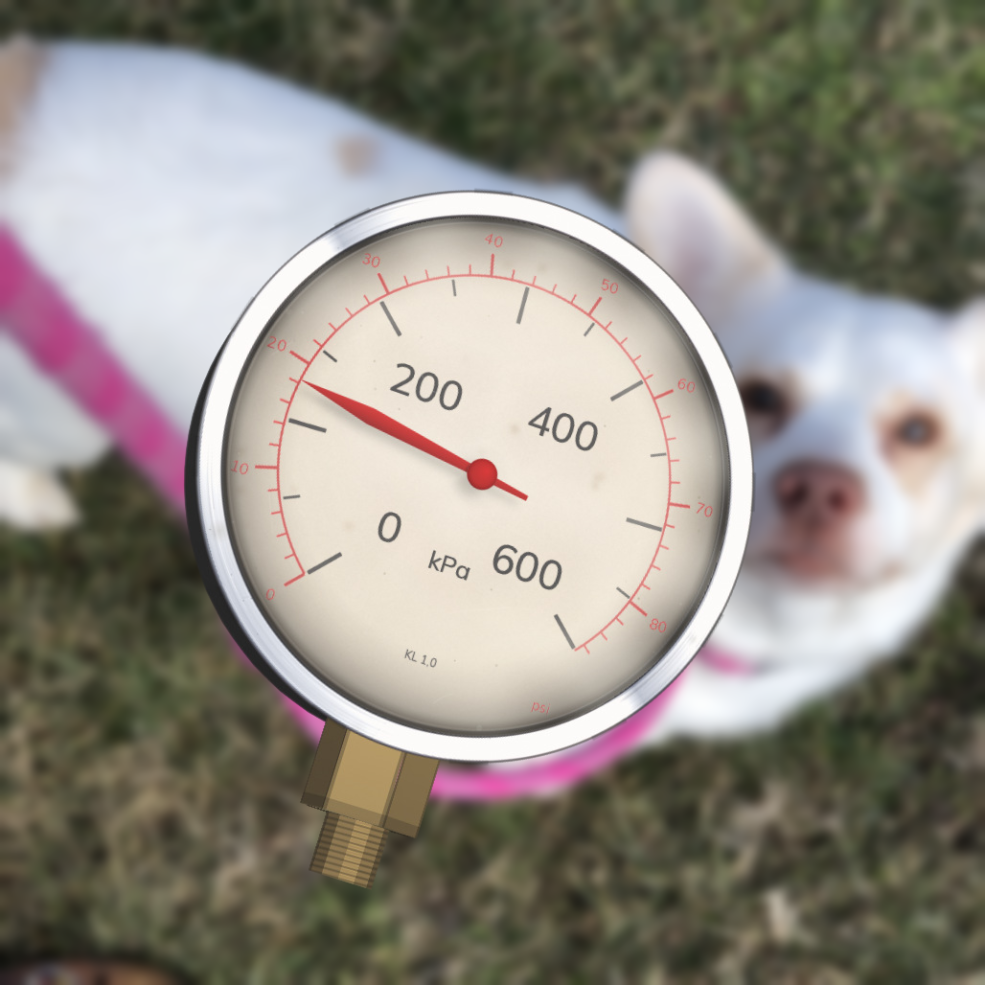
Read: {"value": 125, "unit": "kPa"}
